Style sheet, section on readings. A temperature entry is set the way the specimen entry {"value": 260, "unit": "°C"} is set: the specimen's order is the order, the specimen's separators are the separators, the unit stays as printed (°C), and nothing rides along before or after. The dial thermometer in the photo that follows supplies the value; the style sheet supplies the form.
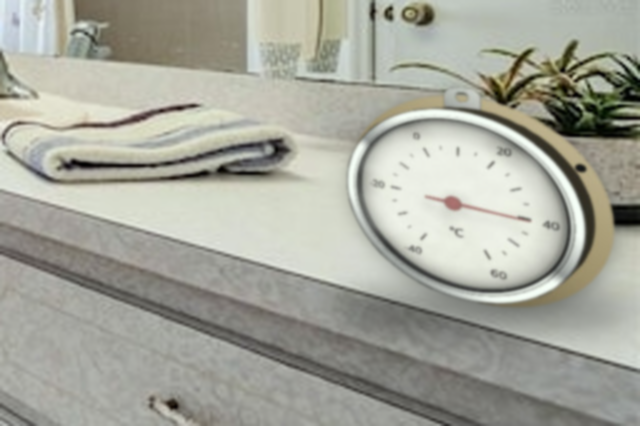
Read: {"value": 40, "unit": "°C"}
